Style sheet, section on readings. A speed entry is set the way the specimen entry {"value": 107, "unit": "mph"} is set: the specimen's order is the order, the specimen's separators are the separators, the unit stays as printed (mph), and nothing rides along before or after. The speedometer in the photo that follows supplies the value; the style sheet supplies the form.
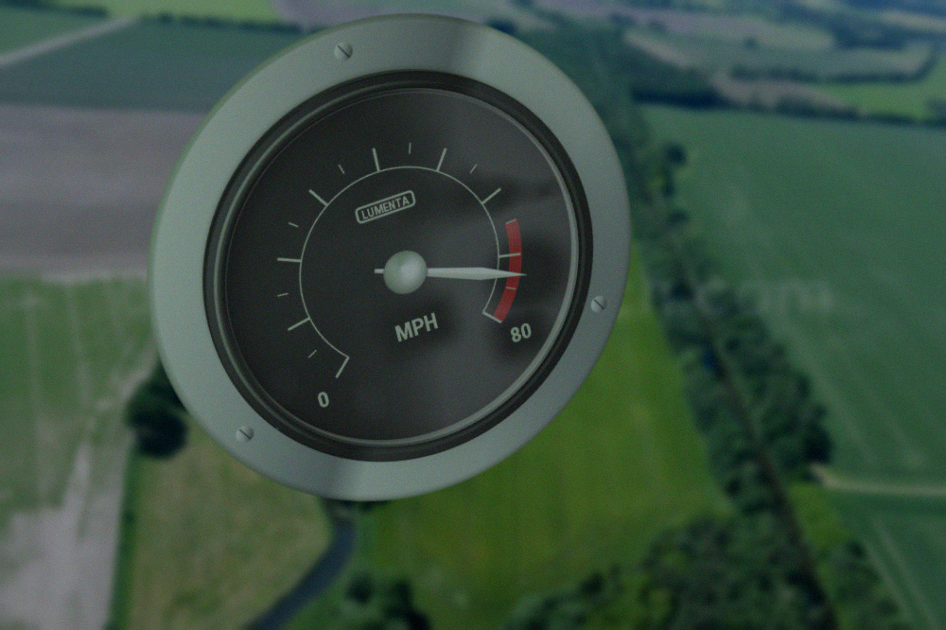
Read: {"value": 72.5, "unit": "mph"}
